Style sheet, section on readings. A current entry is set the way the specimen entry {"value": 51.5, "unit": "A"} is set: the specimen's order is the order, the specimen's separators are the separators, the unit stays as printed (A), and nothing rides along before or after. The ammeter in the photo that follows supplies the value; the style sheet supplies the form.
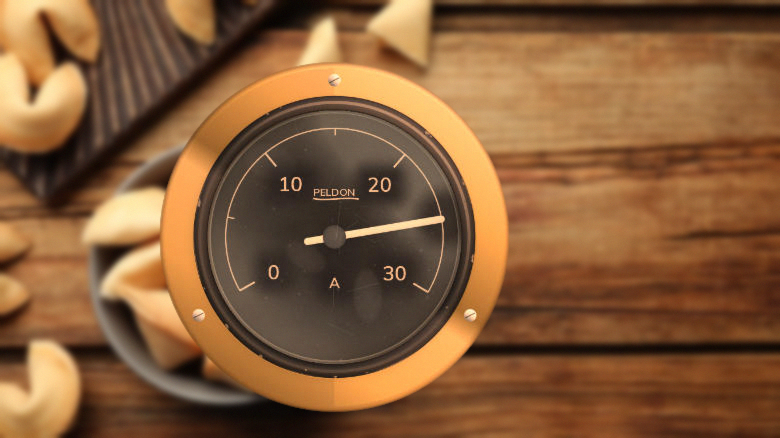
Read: {"value": 25, "unit": "A"}
